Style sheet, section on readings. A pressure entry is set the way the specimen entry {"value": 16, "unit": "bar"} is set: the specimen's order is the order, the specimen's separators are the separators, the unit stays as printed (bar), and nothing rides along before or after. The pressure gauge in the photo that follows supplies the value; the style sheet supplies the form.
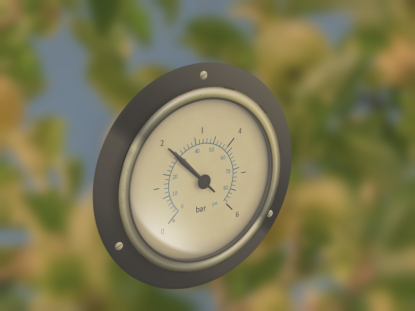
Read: {"value": 2, "unit": "bar"}
